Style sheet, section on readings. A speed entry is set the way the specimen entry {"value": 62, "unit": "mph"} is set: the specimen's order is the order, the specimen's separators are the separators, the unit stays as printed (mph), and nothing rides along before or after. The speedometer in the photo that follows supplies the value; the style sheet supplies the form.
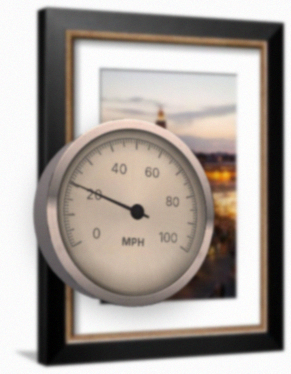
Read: {"value": 20, "unit": "mph"}
